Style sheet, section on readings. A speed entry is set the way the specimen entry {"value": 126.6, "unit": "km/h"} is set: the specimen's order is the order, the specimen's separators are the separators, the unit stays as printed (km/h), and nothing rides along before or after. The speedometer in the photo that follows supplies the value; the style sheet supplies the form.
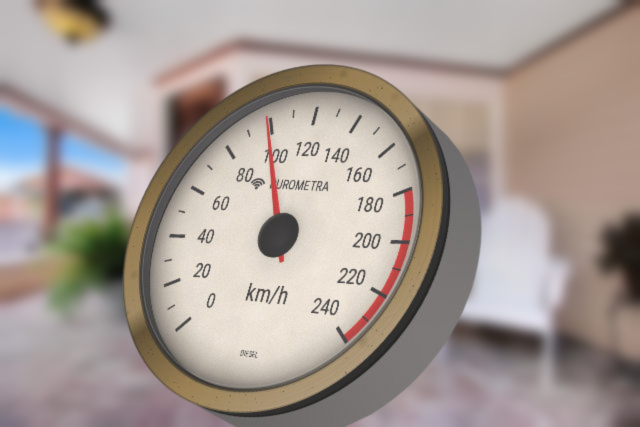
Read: {"value": 100, "unit": "km/h"}
